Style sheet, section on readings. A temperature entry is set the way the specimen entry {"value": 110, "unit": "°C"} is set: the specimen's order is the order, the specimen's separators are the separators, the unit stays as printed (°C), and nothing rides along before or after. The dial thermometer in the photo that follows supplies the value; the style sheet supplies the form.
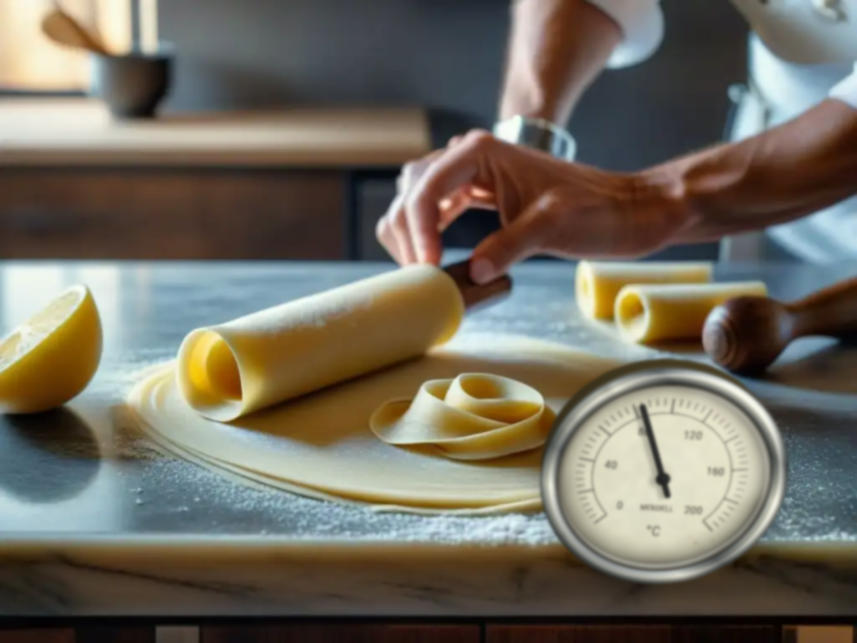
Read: {"value": 84, "unit": "°C"}
